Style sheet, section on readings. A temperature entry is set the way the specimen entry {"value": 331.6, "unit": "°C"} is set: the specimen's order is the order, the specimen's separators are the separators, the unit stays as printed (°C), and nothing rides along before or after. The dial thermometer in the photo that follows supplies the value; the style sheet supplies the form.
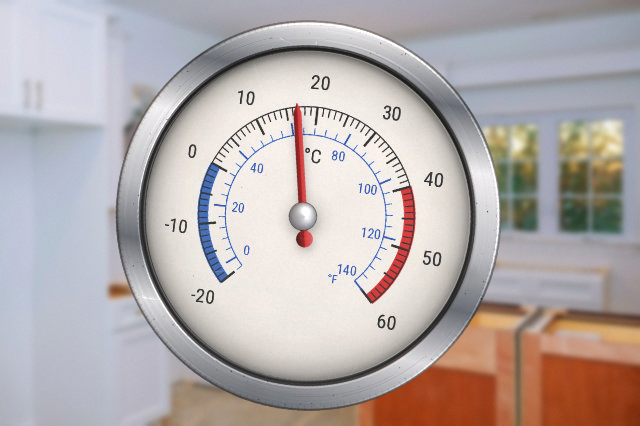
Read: {"value": 17, "unit": "°C"}
